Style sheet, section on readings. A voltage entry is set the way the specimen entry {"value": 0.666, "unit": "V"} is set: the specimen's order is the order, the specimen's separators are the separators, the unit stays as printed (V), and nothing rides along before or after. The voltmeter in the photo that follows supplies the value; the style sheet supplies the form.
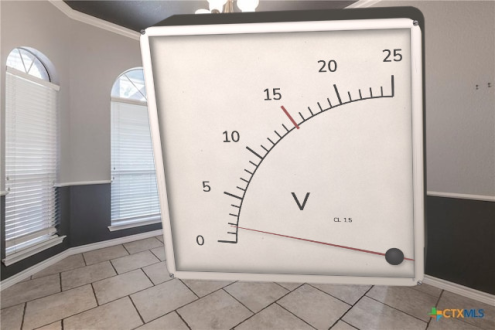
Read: {"value": 2, "unit": "V"}
